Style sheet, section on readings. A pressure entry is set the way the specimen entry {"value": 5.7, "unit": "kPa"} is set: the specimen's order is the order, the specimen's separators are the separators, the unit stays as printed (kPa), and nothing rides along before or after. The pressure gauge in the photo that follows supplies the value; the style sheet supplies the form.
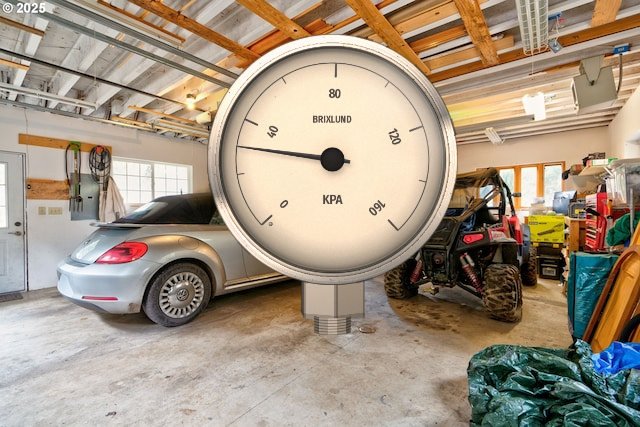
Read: {"value": 30, "unit": "kPa"}
